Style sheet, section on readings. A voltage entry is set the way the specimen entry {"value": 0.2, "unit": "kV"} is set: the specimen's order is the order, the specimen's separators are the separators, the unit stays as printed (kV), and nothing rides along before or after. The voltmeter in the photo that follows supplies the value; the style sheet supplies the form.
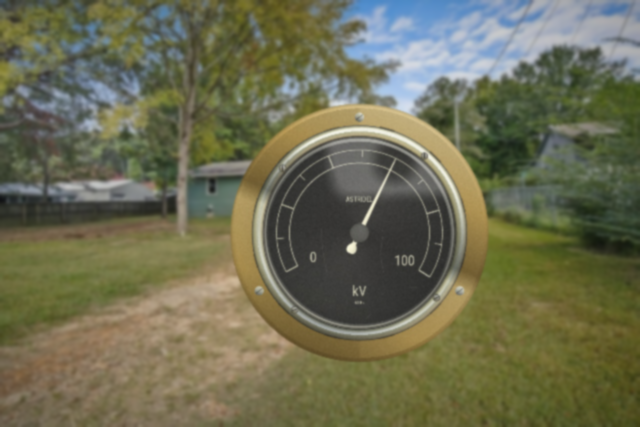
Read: {"value": 60, "unit": "kV"}
